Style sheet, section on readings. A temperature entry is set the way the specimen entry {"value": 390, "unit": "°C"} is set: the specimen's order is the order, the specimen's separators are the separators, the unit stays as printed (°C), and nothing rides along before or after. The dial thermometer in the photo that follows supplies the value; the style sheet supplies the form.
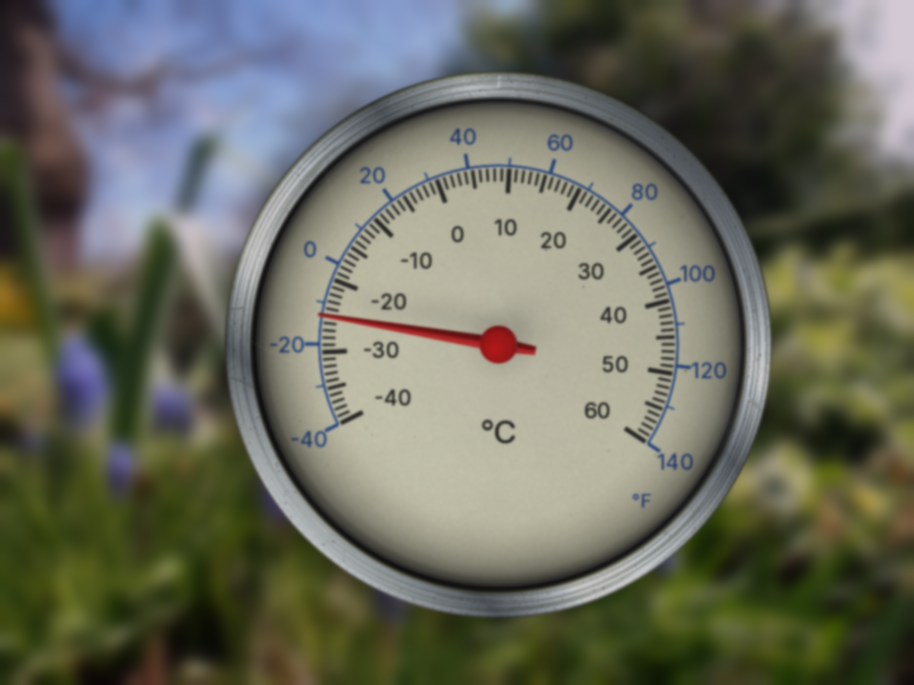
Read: {"value": -25, "unit": "°C"}
